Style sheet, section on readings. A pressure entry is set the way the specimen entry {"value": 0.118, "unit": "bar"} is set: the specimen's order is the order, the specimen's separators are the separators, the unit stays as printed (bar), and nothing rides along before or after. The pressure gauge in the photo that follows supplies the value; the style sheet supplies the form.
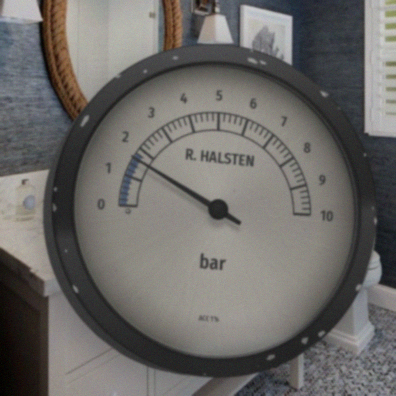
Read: {"value": 1.6, "unit": "bar"}
